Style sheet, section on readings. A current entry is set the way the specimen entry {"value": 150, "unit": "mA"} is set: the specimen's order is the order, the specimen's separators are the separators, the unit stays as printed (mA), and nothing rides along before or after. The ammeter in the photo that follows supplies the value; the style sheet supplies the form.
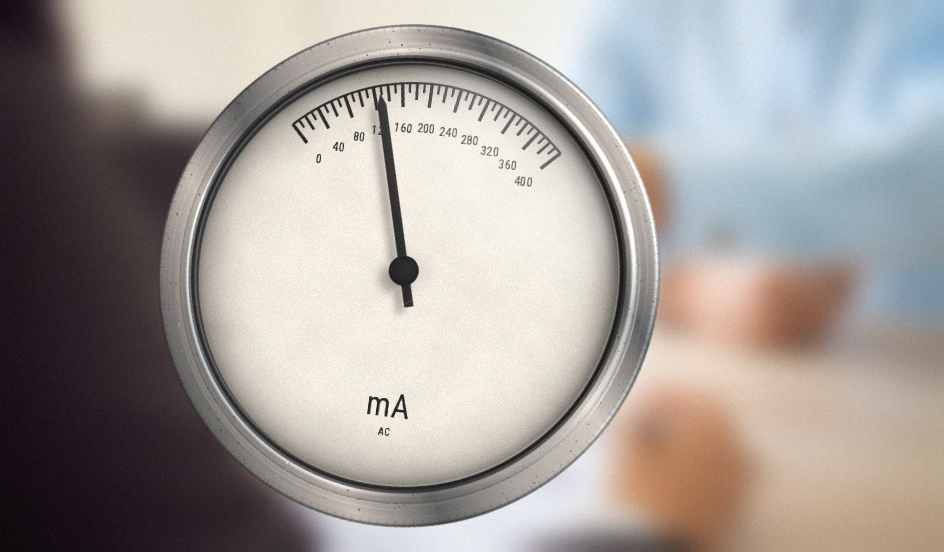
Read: {"value": 130, "unit": "mA"}
